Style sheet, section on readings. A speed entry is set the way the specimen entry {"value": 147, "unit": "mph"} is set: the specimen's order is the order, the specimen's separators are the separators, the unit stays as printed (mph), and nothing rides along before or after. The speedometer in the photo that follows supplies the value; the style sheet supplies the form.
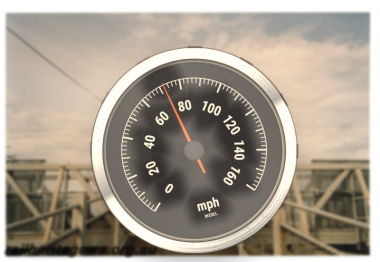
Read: {"value": 72, "unit": "mph"}
